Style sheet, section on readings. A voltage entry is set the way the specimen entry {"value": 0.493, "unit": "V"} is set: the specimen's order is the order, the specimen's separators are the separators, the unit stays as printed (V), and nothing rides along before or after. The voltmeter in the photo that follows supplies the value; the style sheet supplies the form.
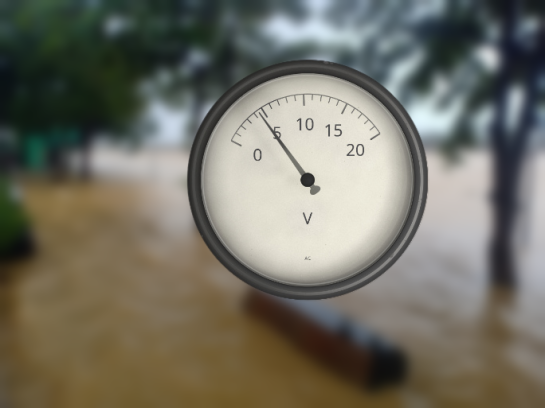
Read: {"value": 4.5, "unit": "V"}
